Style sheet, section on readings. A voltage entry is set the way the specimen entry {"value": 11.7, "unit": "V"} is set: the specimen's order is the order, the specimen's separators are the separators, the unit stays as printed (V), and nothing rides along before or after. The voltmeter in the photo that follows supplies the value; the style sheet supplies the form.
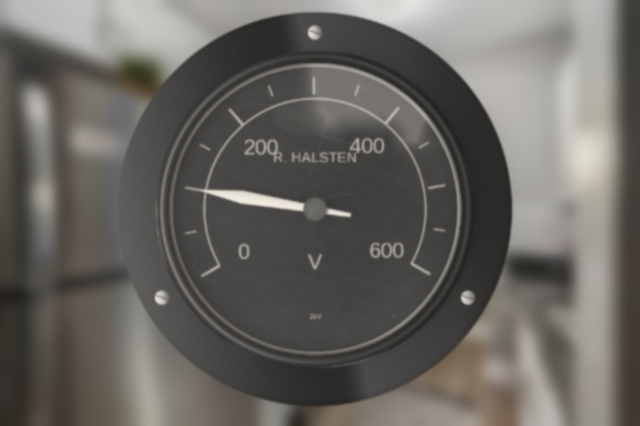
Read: {"value": 100, "unit": "V"}
